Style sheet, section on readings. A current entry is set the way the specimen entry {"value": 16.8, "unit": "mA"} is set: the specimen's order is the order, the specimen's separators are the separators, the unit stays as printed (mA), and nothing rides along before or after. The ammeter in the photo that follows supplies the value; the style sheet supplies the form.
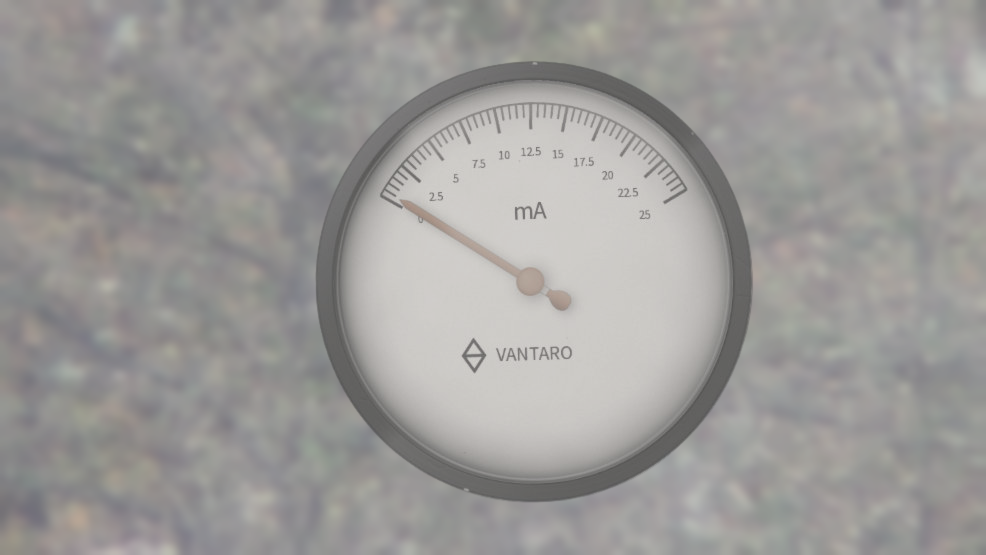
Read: {"value": 0.5, "unit": "mA"}
